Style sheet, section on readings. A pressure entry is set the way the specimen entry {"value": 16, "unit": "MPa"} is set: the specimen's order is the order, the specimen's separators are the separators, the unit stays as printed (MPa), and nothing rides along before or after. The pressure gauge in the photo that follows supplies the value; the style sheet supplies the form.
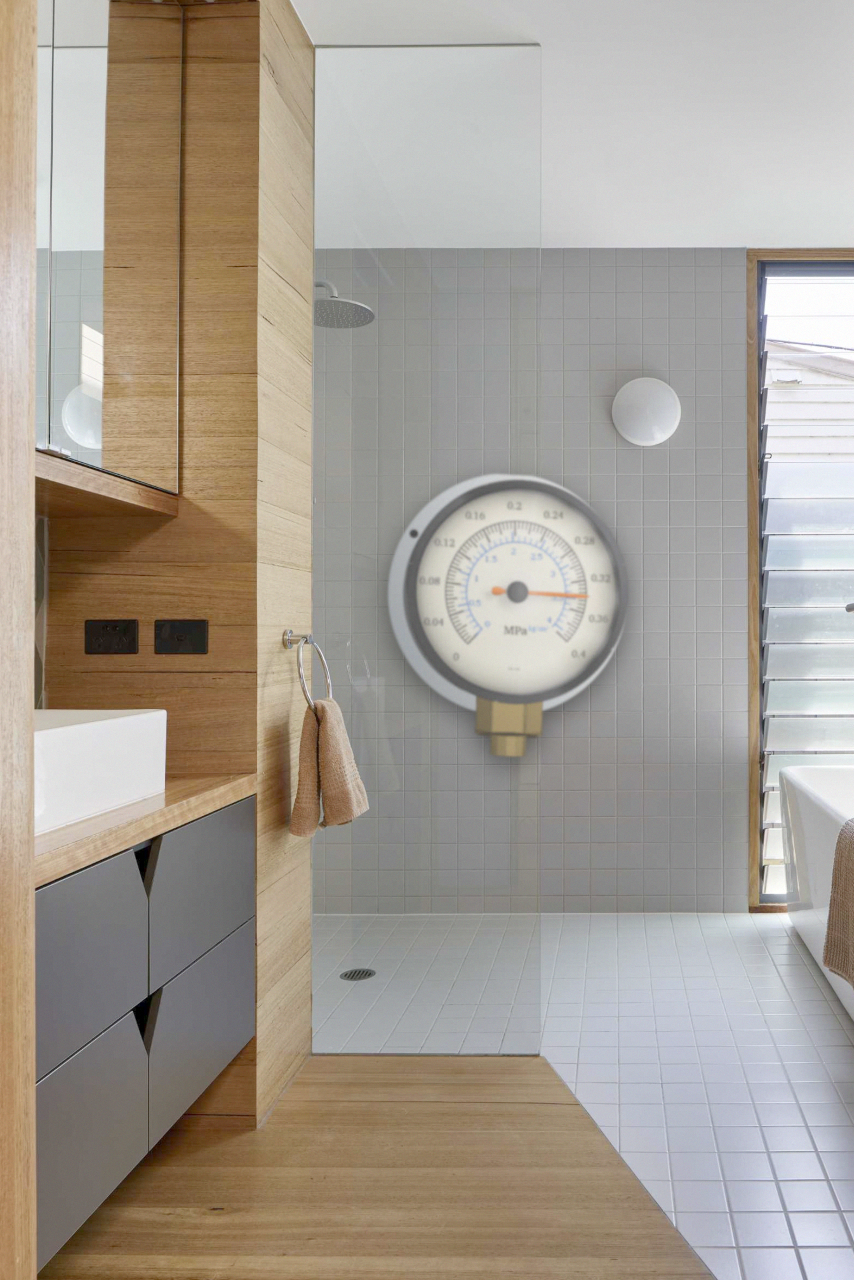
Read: {"value": 0.34, "unit": "MPa"}
